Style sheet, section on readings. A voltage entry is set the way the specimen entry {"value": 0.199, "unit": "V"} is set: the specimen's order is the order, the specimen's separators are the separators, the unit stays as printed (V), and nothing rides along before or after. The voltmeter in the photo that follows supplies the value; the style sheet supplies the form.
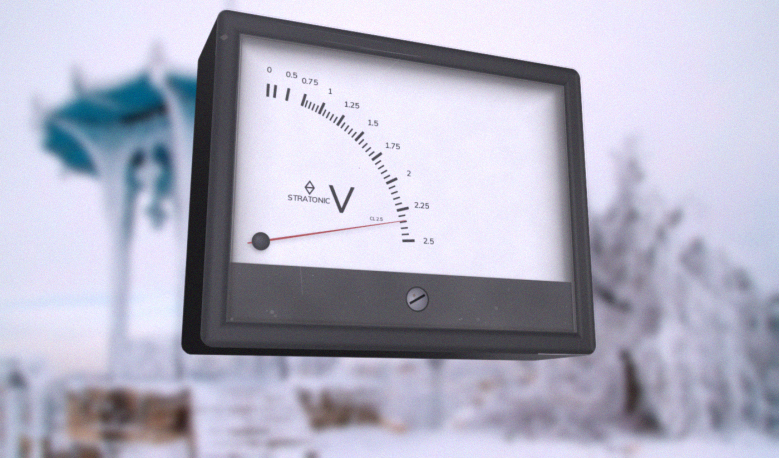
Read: {"value": 2.35, "unit": "V"}
